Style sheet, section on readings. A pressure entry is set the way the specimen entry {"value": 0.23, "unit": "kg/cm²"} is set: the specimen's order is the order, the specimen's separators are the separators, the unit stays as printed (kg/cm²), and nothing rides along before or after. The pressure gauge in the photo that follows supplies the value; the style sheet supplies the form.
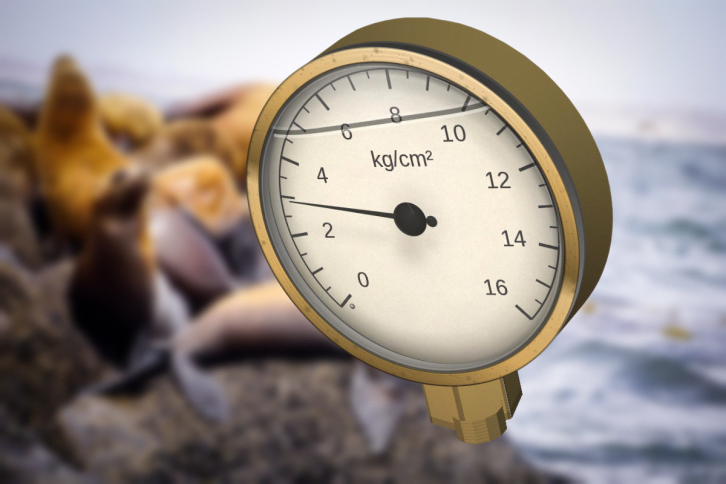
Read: {"value": 3, "unit": "kg/cm²"}
